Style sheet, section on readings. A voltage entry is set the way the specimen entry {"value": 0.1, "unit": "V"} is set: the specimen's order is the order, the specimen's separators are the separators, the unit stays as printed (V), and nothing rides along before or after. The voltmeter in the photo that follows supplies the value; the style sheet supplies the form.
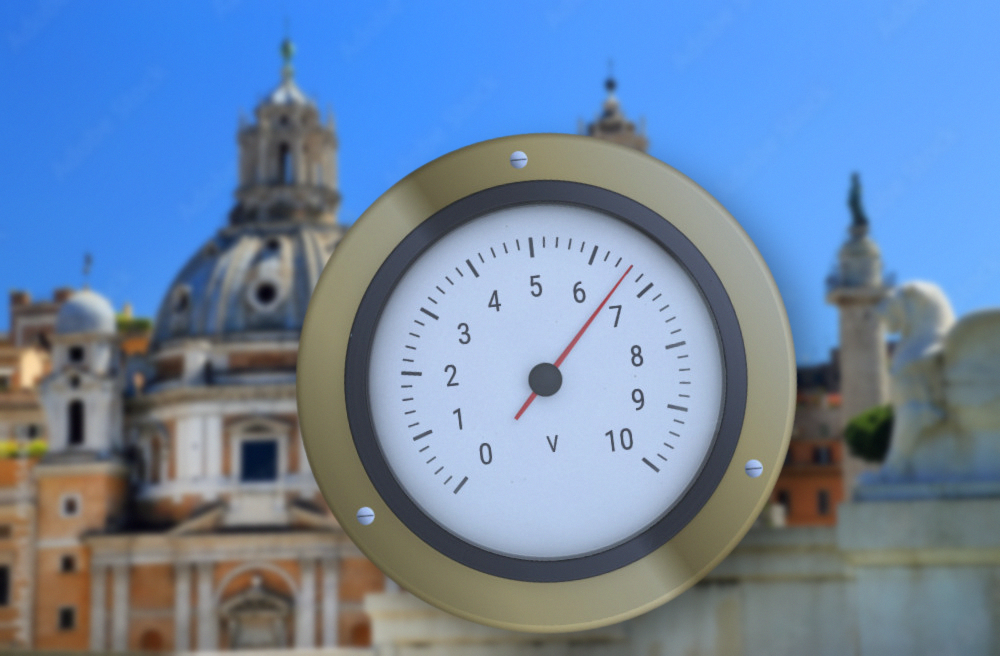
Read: {"value": 6.6, "unit": "V"}
